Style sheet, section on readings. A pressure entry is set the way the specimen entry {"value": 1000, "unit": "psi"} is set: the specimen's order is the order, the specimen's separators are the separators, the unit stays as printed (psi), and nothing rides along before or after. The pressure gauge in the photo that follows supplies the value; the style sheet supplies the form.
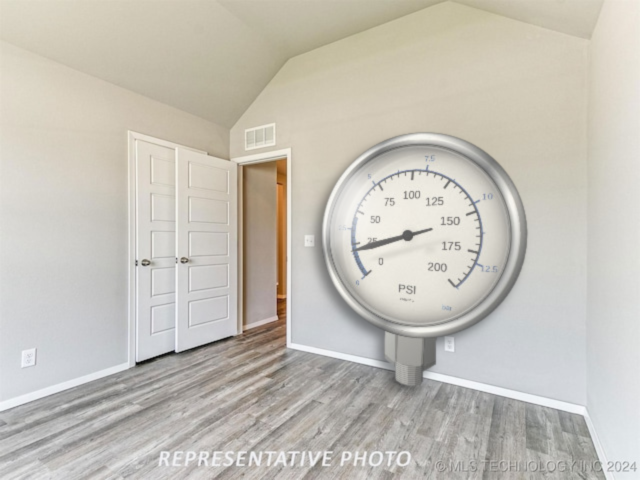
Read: {"value": 20, "unit": "psi"}
